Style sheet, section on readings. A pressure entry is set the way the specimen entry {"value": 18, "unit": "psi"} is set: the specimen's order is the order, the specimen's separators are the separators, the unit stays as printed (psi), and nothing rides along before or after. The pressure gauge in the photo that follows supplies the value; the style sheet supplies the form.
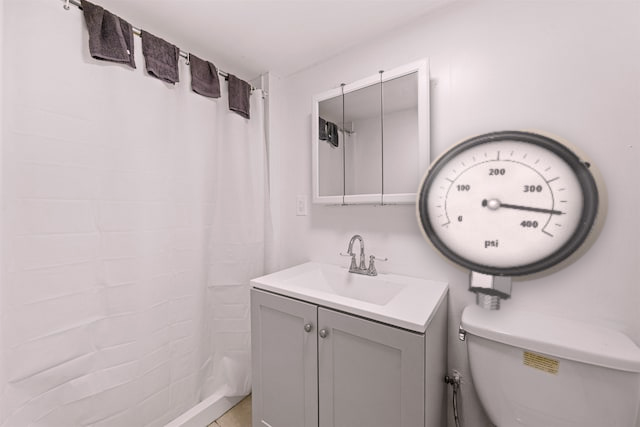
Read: {"value": 360, "unit": "psi"}
